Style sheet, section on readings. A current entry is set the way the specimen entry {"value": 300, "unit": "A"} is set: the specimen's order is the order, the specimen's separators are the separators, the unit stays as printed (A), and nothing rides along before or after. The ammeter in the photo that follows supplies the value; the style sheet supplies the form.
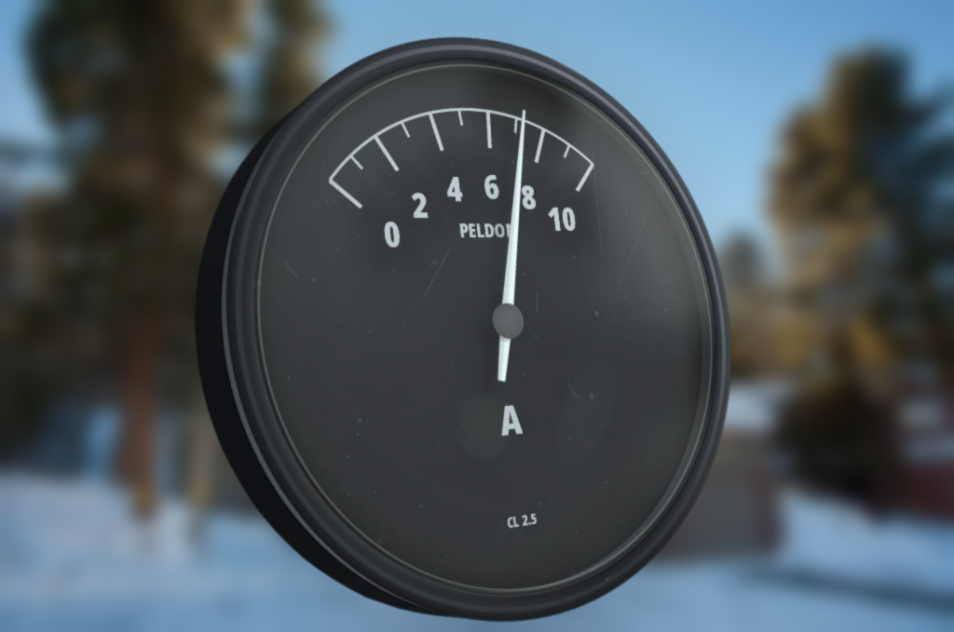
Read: {"value": 7, "unit": "A"}
